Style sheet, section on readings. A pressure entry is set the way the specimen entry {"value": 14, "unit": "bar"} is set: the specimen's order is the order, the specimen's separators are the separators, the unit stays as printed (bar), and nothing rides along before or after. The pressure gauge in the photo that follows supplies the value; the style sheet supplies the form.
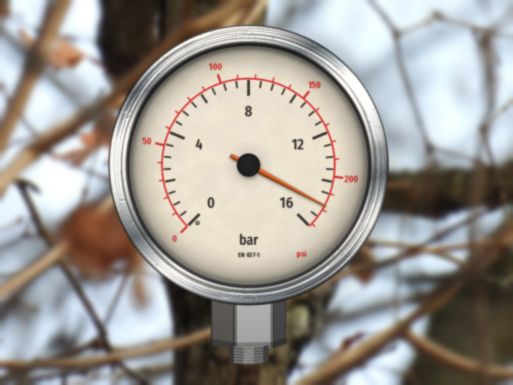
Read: {"value": 15, "unit": "bar"}
